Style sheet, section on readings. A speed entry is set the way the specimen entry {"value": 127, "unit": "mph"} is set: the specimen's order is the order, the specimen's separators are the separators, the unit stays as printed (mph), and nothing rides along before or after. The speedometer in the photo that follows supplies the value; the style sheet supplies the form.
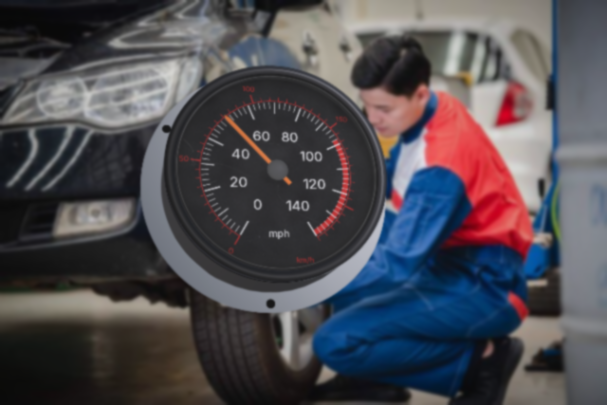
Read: {"value": 50, "unit": "mph"}
